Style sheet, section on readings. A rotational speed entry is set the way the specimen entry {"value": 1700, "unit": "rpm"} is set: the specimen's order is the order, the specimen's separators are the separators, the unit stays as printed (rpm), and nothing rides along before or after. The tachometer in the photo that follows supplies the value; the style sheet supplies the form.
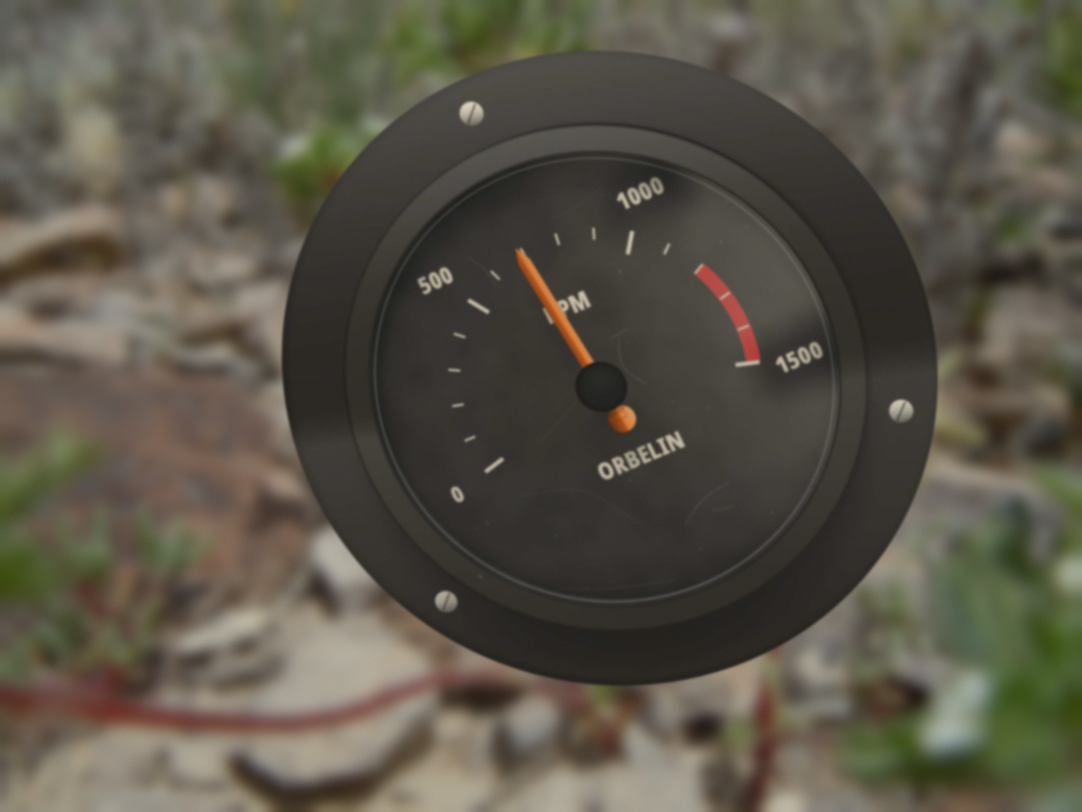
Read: {"value": 700, "unit": "rpm"}
